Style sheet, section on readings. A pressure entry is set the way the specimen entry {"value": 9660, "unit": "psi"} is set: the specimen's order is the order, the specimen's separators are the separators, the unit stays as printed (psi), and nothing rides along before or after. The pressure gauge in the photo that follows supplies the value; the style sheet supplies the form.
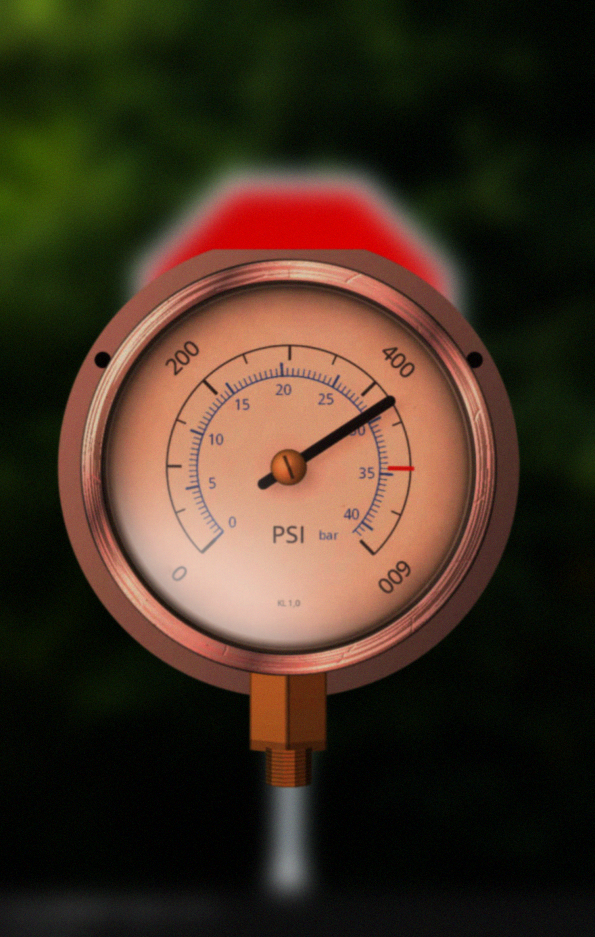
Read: {"value": 425, "unit": "psi"}
